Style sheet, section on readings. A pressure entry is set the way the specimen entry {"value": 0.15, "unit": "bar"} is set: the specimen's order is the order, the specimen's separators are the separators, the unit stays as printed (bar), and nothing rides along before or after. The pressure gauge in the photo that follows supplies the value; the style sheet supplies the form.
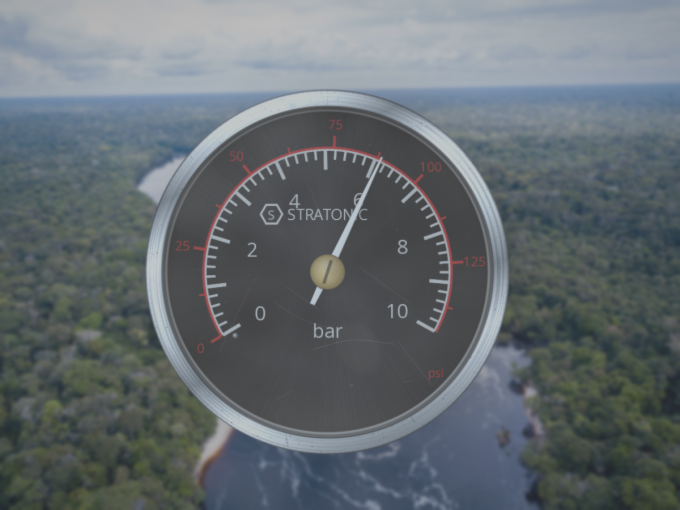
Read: {"value": 6.1, "unit": "bar"}
